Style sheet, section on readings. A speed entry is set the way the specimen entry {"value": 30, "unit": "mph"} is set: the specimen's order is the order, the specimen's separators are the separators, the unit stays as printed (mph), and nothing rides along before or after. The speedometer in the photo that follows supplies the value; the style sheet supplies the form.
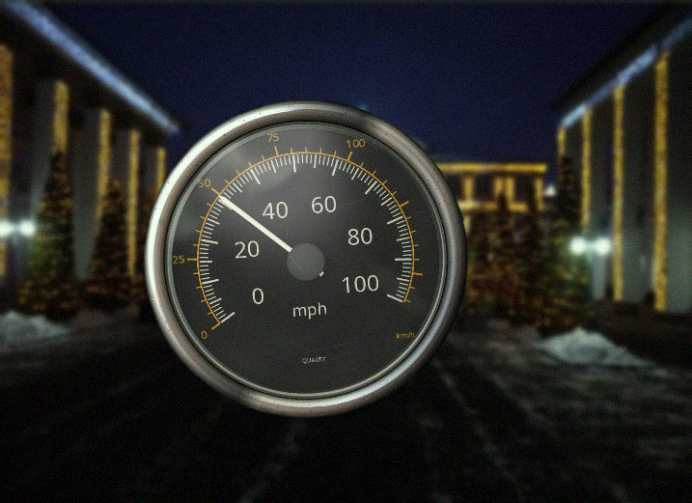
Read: {"value": 31, "unit": "mph"}
